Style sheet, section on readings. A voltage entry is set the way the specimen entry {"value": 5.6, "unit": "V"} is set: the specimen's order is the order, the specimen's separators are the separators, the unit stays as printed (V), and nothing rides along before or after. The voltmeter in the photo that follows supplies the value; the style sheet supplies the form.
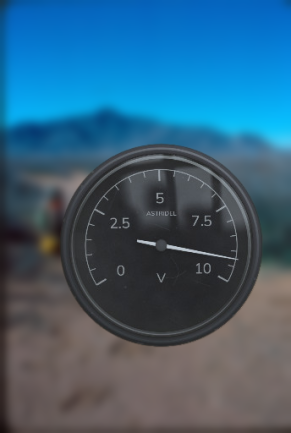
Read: {"value": 9.25, "unit": "V"}
